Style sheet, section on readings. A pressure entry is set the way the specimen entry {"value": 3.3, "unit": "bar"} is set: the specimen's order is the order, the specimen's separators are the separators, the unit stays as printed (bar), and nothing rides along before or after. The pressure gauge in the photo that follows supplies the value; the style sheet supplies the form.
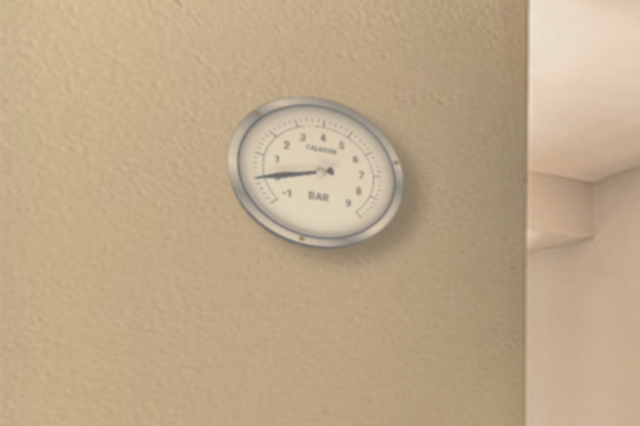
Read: {"value": 0, "unit": "bar"}
